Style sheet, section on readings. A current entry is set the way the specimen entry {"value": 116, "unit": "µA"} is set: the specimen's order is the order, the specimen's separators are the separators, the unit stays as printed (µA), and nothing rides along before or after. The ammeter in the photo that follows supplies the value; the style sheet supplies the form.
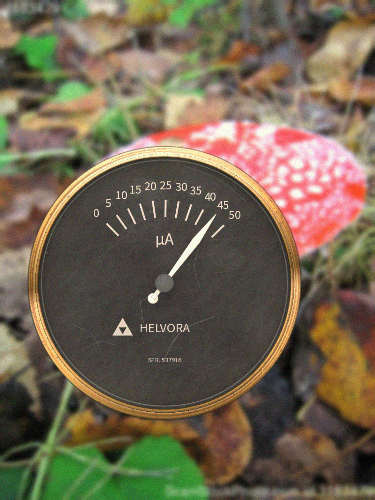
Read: {"value": 45, "unit": "µA"}
